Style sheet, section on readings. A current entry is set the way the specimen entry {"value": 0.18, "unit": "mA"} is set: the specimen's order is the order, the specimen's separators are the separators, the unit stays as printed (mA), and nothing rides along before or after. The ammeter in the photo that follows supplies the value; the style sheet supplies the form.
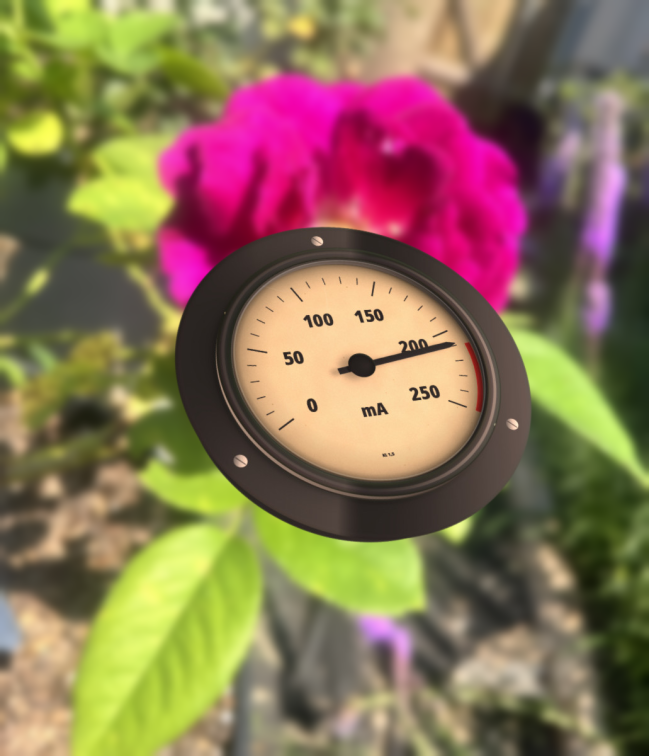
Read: {"value": 210, "unit": "mA"}
